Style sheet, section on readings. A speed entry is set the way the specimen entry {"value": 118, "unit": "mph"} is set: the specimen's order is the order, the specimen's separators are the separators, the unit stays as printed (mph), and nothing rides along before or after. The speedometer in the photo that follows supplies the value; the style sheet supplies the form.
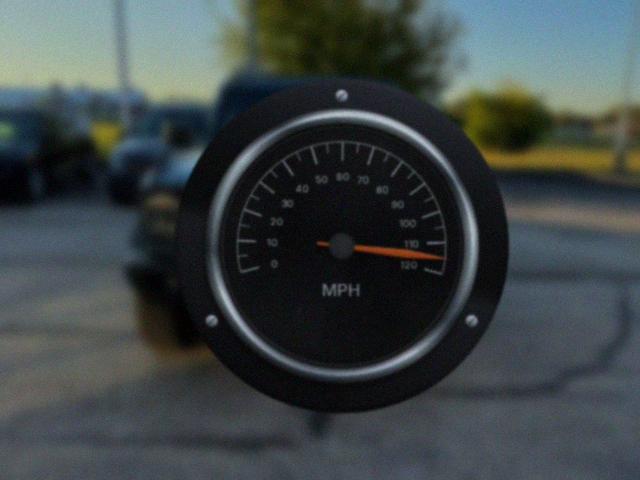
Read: {"value": 115, "unit": "mph"}
